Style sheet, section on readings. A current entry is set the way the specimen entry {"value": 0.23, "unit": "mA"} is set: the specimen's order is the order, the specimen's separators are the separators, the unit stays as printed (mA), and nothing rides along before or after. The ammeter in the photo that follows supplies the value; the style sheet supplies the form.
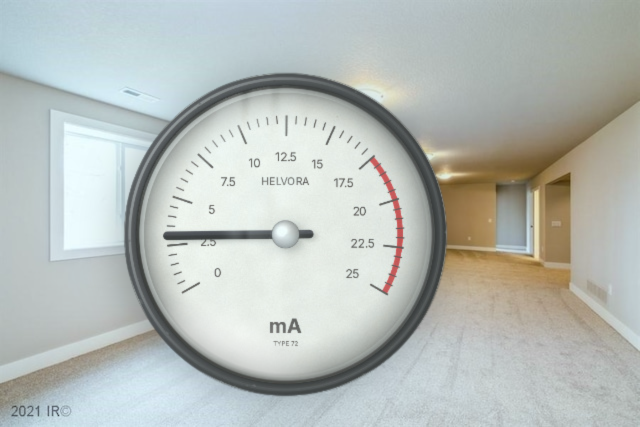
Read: {"value": 3, "unit": "mA"}
